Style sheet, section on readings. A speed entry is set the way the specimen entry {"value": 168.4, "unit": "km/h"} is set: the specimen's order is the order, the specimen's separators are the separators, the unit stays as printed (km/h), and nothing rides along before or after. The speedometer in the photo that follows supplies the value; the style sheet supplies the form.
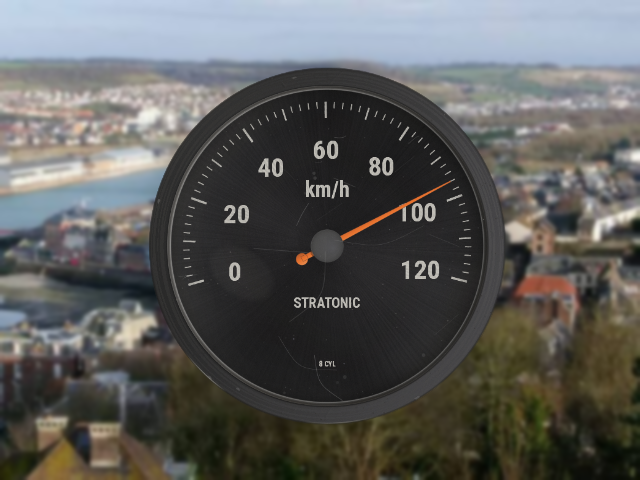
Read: {"value": 96, "unit": "km/h"}
